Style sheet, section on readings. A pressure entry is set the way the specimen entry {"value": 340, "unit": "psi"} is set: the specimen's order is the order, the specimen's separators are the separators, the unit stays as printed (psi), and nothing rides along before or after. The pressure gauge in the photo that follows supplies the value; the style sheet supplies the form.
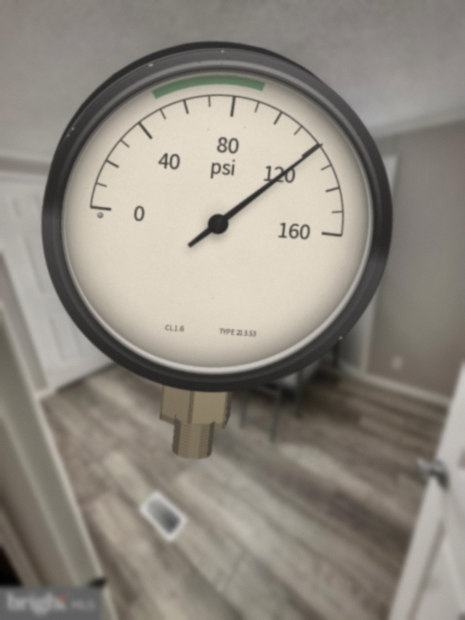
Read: {"value": 120, "unit": "psi"}
